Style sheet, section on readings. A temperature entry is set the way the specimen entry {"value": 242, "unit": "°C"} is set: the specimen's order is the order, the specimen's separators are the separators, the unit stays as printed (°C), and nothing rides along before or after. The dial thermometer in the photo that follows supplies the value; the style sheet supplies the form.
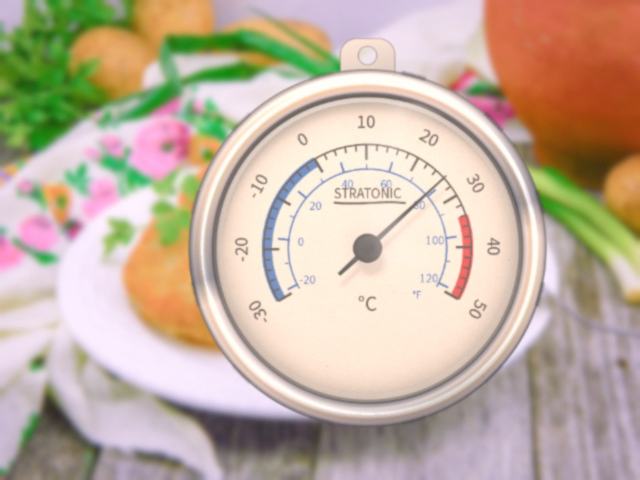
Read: {"value": 26, "unit": "°C"}
